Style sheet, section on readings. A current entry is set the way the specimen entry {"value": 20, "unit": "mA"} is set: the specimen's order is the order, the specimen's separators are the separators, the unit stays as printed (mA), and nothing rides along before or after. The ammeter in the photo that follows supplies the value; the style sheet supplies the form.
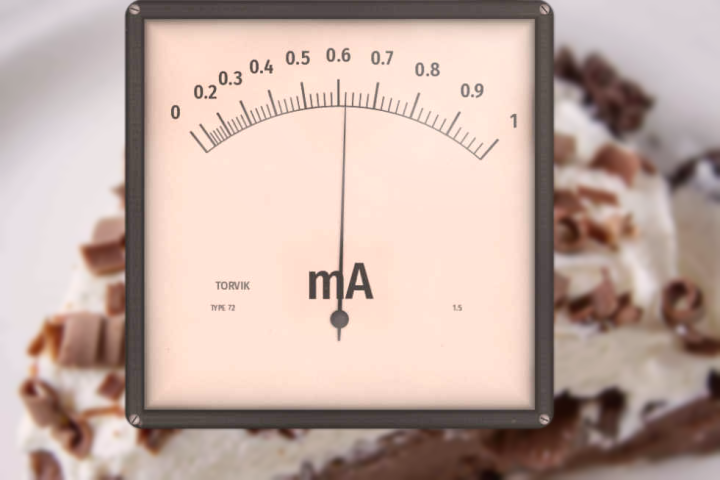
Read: {"value": 0.62, "unit": "mA"}
